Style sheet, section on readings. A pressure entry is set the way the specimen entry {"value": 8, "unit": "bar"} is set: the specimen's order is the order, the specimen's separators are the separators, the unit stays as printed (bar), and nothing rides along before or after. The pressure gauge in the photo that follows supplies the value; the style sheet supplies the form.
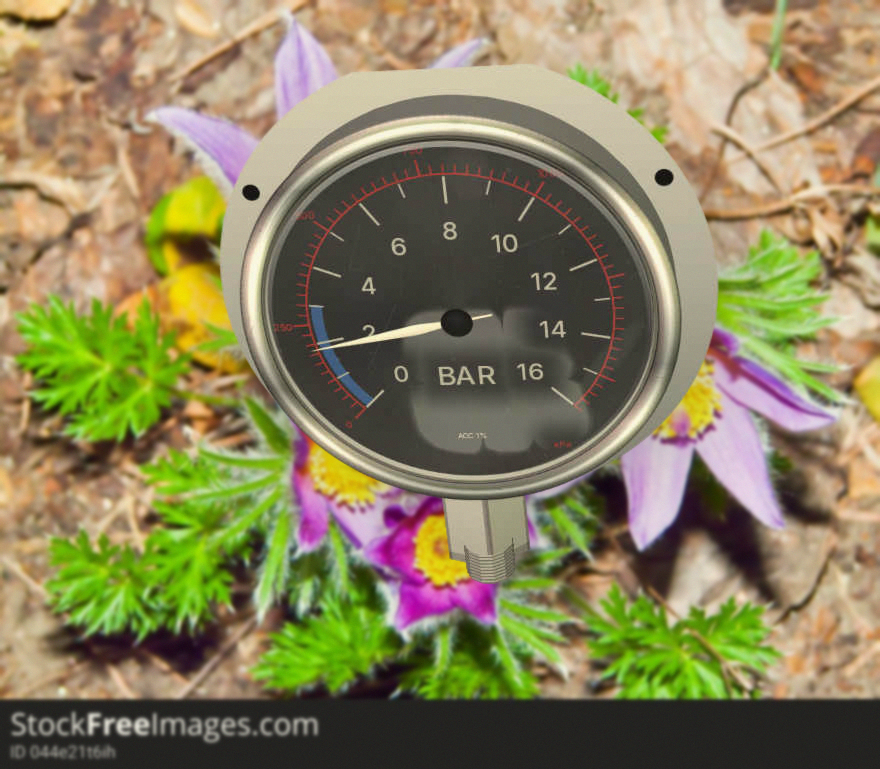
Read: {"value": 2, "unit": "bar"}
